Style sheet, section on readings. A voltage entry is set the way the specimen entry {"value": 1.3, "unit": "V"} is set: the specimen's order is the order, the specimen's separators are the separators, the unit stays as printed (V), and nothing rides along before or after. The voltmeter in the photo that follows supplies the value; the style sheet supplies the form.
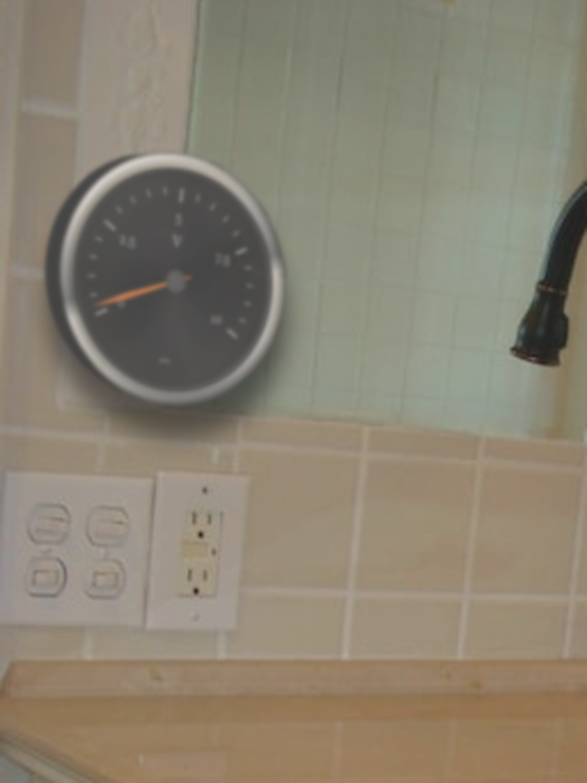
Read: {"value": 0.25, "unit": "V"}
